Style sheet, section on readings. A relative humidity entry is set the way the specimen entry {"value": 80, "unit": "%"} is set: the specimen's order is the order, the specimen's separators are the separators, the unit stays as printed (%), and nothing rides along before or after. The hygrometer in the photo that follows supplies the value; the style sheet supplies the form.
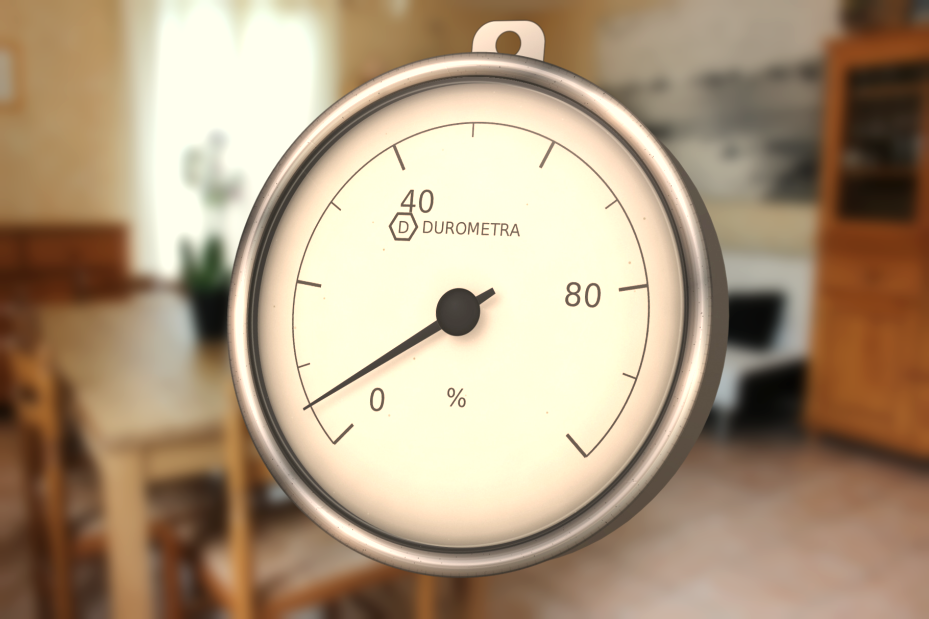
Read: {"value": 5, "unit": "%"}
